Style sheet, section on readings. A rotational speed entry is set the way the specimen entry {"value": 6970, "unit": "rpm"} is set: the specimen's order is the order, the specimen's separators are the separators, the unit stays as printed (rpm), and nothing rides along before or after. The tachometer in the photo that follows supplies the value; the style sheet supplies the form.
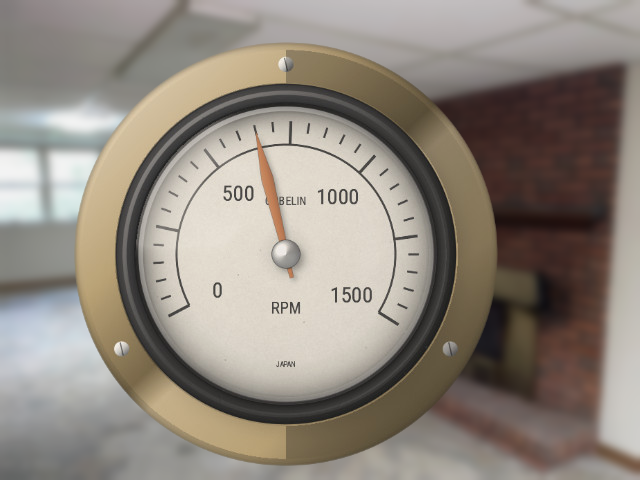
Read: {"value": 650, "unit": "rpm"}
